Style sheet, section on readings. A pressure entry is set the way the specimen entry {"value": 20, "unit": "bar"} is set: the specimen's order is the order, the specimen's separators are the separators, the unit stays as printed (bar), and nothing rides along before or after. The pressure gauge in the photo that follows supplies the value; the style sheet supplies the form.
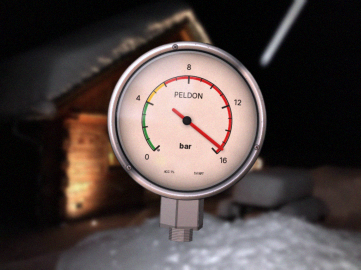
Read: {"value": 15.5, "unit": "bar"}
